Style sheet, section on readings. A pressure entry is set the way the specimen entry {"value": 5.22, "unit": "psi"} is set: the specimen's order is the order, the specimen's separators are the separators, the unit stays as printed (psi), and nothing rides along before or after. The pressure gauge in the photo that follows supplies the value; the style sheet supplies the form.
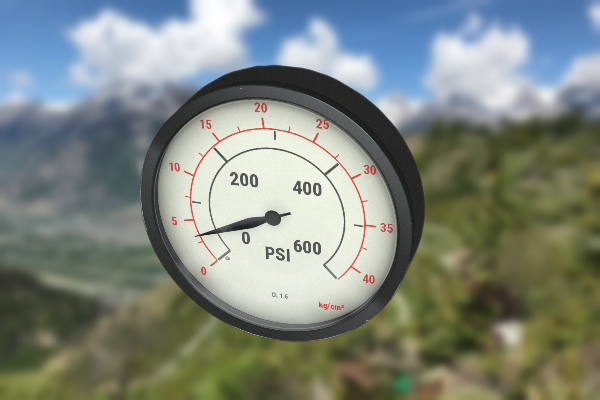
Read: {"value": 50, "unit": "psi"}
